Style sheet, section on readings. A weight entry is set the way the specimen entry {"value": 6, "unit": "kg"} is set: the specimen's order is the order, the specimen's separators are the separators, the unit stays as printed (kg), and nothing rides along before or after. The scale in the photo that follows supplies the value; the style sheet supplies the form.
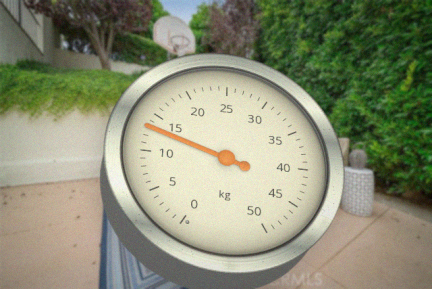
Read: {"value": 13, "unit": "kg"}
